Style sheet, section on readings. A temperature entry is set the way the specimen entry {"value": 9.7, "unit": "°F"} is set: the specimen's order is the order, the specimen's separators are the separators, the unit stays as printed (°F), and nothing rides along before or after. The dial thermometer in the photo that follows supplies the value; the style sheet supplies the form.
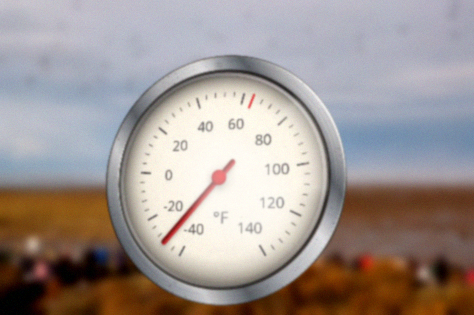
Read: {"value": -32, "unit": "°F"}
